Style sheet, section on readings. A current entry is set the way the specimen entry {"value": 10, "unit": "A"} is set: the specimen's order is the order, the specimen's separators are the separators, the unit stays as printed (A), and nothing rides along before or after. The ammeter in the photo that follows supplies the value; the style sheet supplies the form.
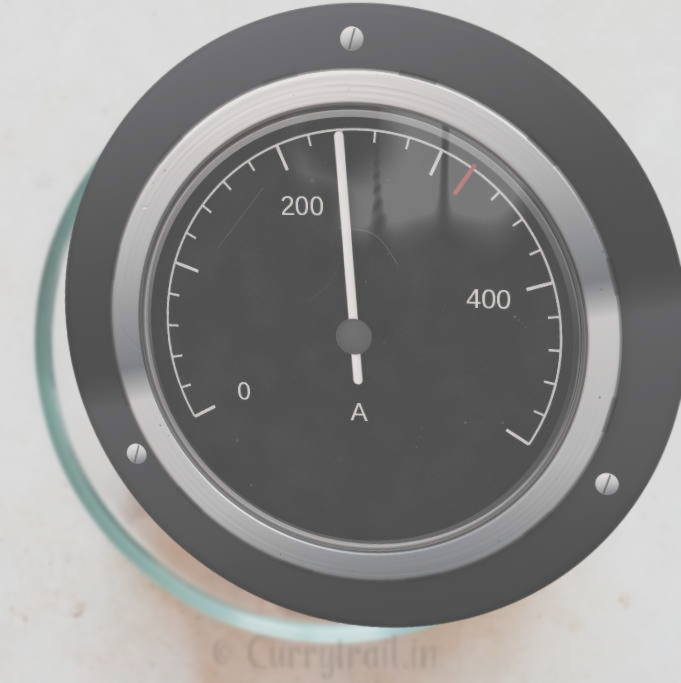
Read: {"value": 240, "unit": "A"}
